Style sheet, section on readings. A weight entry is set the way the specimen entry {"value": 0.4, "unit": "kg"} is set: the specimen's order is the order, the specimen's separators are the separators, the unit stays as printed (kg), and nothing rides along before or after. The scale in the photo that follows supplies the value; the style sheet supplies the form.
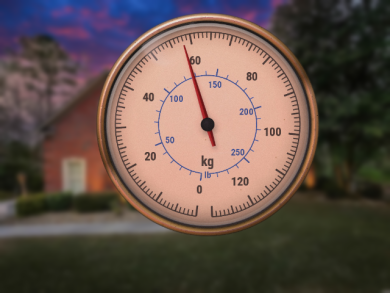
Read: {"value": 58, "unit": "kg"}
